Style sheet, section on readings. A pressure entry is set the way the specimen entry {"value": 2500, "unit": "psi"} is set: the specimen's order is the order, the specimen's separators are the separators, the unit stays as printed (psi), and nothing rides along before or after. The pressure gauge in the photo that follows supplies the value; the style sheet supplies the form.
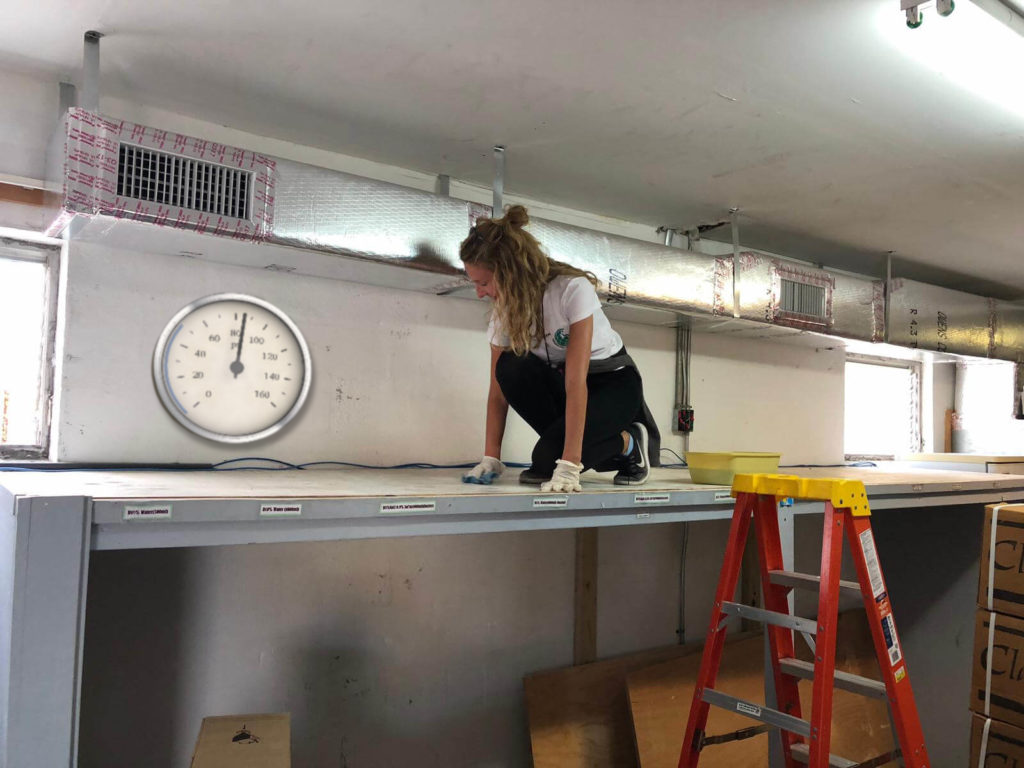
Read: {"value": 85, "unit": "psi"}
